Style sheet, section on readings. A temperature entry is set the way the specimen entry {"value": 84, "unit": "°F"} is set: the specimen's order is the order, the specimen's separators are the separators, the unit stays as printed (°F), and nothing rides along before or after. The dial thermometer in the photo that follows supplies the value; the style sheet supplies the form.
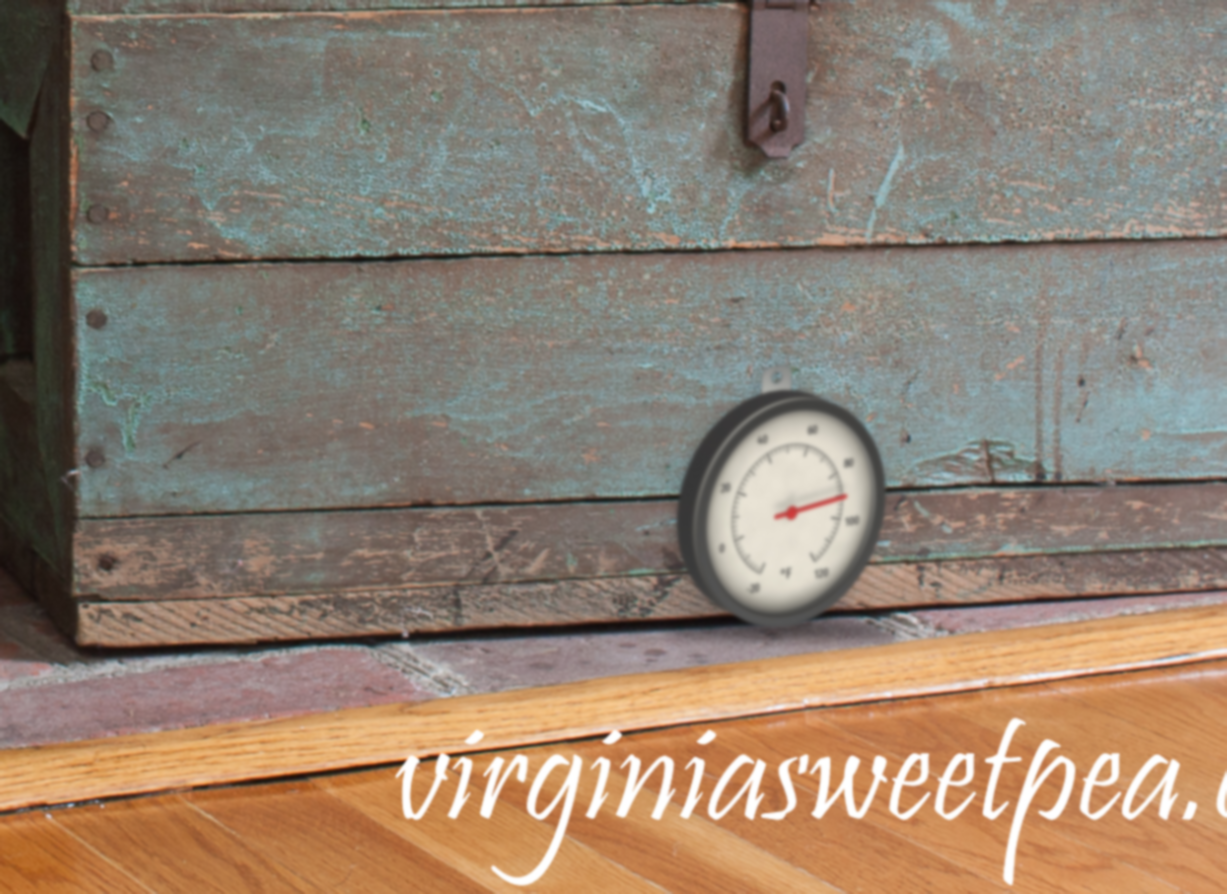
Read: {"value": 90, "unit": "°F"}
